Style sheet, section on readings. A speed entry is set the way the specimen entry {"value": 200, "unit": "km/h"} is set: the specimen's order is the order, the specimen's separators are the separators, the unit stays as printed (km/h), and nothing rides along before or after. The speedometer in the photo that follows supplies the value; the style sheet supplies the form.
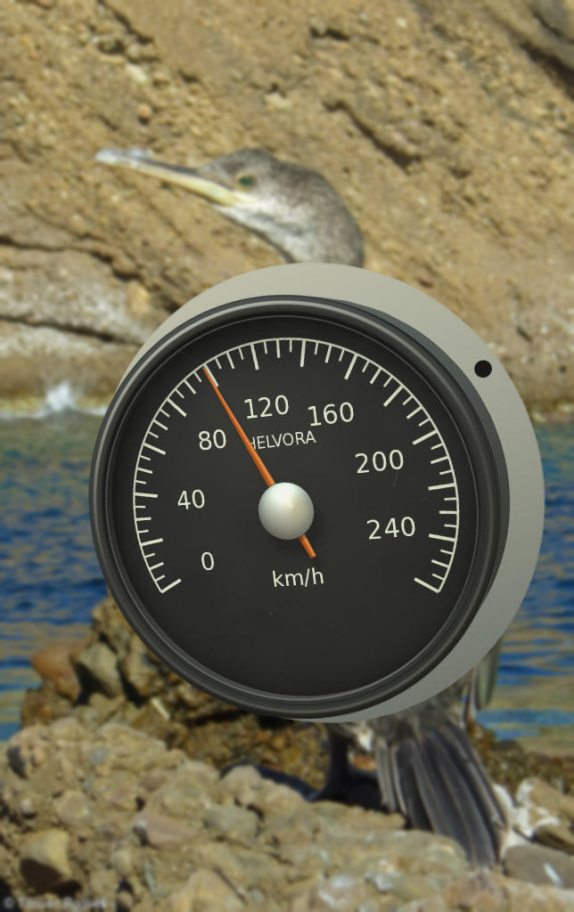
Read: {"value": 100, "unit": "km/h"}
